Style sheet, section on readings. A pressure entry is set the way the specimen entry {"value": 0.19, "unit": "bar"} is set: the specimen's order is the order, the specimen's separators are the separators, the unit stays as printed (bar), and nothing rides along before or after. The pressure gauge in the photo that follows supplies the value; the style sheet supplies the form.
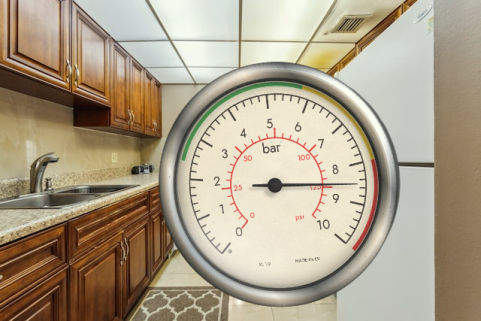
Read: {"value": 8.5, "unit": "bar"}
